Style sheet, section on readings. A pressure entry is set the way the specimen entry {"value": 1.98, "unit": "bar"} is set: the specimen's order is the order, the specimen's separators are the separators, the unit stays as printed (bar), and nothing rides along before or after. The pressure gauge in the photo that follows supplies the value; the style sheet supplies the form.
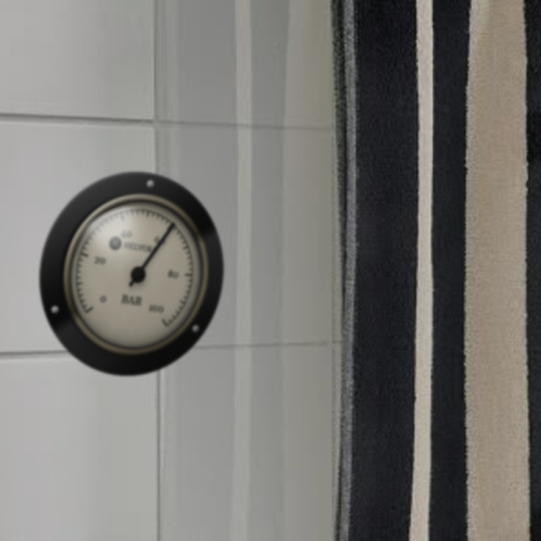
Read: {"value": 60, "unit": "bar"}
